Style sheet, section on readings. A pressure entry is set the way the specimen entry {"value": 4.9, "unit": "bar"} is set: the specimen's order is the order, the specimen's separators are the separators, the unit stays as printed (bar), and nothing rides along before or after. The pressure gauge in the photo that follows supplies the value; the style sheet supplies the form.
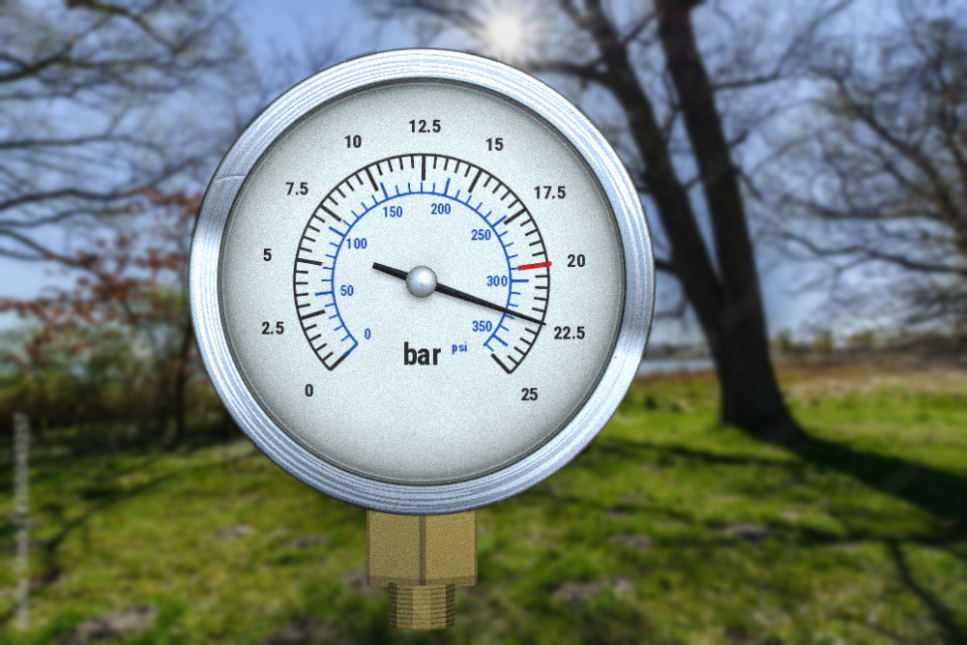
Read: {"value": 22.5, "unit": "bar"}
